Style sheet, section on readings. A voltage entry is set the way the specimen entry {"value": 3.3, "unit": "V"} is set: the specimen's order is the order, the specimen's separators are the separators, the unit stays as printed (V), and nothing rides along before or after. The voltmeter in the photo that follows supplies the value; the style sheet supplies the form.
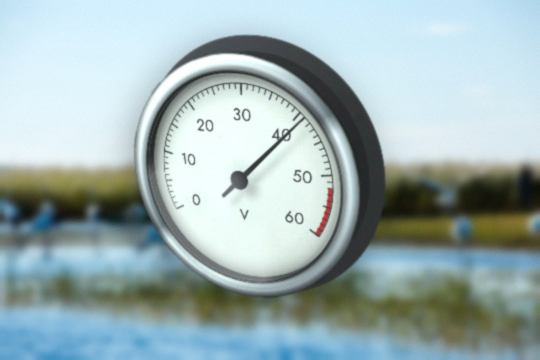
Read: {"value": 41, "unit": "V"}
